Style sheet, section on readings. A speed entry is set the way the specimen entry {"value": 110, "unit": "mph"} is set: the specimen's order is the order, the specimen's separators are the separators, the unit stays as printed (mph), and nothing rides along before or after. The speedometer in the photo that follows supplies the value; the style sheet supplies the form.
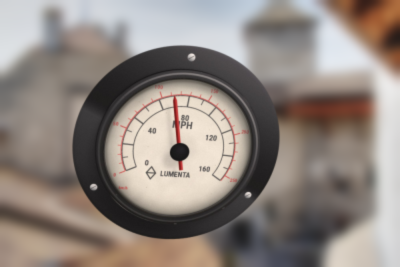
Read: {"value": 70, "unit": "mph"}
